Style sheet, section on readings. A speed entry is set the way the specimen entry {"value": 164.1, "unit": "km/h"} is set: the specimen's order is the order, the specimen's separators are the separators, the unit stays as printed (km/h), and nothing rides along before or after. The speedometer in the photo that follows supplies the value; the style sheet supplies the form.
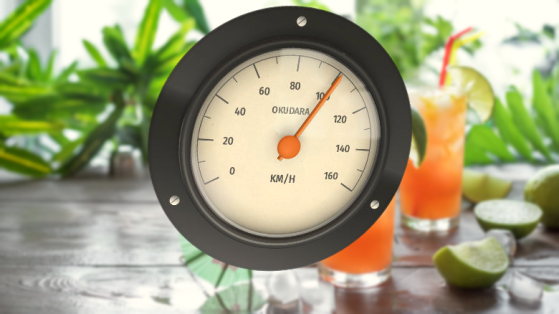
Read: {"value": 100, "unit": "km/h"}
